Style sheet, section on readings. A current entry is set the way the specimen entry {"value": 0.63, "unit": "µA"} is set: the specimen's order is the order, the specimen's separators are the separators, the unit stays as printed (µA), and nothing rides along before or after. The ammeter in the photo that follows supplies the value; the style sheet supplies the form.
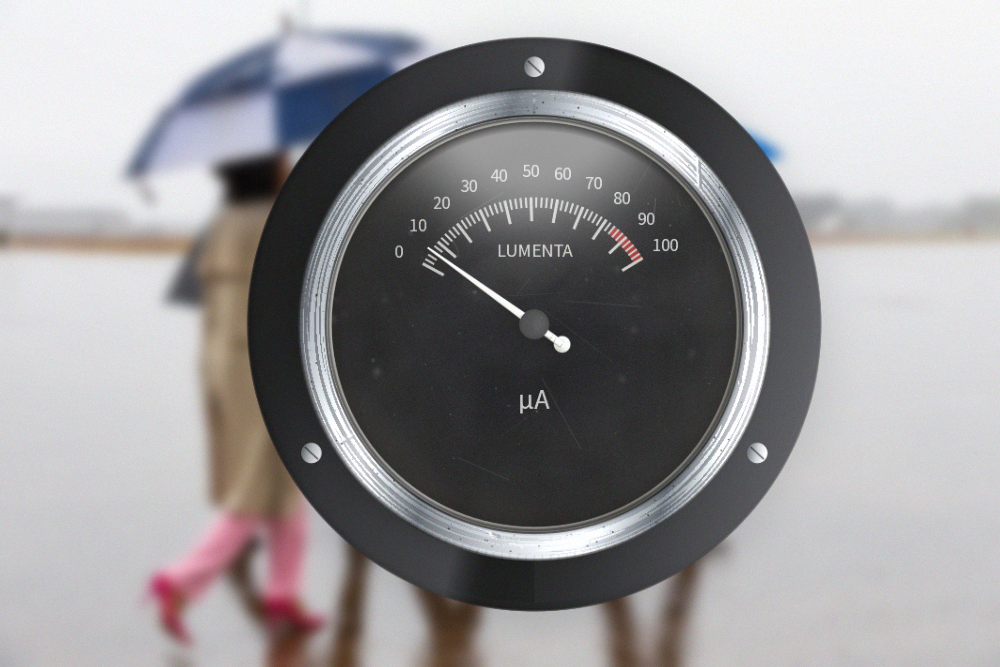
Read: {"value": 6, "unit": "µA"}
